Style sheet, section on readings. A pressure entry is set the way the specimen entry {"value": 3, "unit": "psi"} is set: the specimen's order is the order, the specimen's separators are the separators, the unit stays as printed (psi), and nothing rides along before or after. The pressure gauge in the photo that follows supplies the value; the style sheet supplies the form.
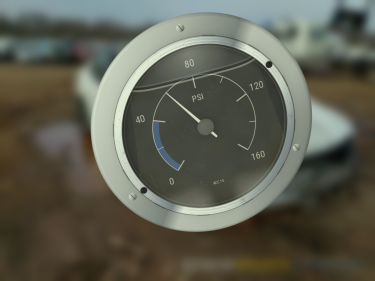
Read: {"value": 60, "unit": "psi"}
